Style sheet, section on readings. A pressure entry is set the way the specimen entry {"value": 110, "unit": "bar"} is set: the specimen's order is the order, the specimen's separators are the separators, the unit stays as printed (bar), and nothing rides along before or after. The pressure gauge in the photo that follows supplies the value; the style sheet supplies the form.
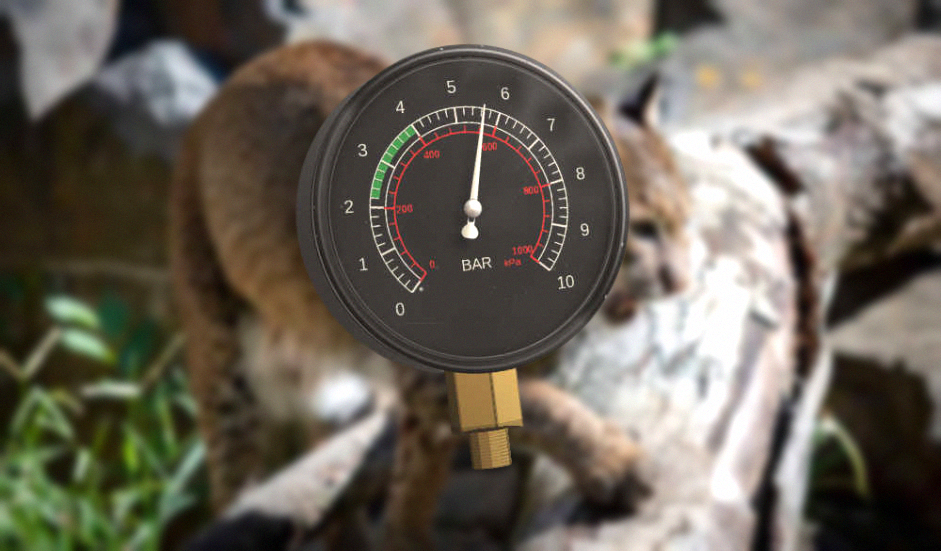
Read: {"value": 5.6, "unit": "bar"}
